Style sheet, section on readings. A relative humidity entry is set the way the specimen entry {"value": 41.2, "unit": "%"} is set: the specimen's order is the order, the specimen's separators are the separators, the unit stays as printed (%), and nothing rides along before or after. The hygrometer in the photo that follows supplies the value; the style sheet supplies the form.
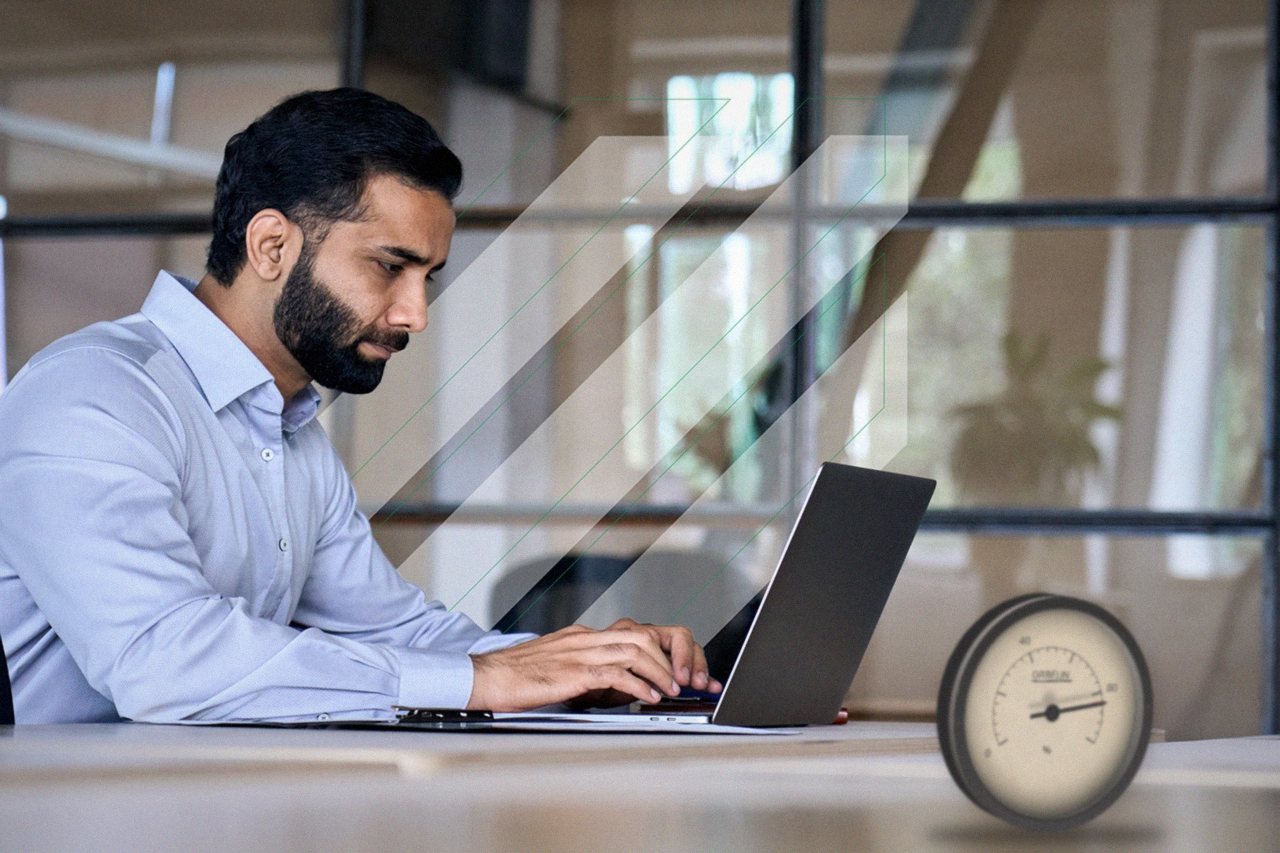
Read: {"value": 84, "unit": "%"}
